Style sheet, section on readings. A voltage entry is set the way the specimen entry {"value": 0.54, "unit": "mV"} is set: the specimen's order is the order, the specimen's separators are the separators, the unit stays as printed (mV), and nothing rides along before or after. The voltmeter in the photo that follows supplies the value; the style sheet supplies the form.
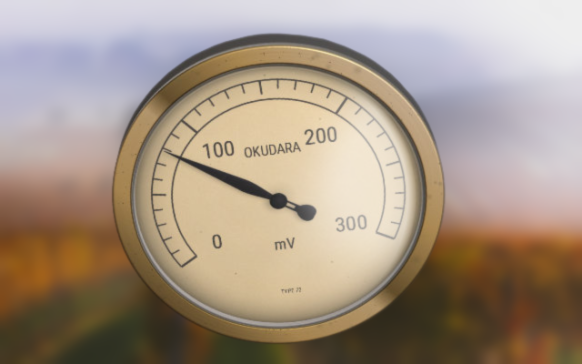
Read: {"value": 80, "unit": "mV"}
